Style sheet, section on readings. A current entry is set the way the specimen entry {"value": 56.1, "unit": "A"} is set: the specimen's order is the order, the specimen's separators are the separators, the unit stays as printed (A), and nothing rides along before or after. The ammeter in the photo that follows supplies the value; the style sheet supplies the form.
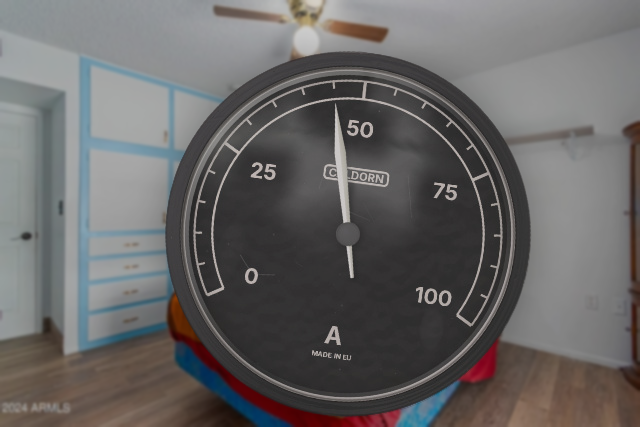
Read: {"value": 45, "unit": "A"}
